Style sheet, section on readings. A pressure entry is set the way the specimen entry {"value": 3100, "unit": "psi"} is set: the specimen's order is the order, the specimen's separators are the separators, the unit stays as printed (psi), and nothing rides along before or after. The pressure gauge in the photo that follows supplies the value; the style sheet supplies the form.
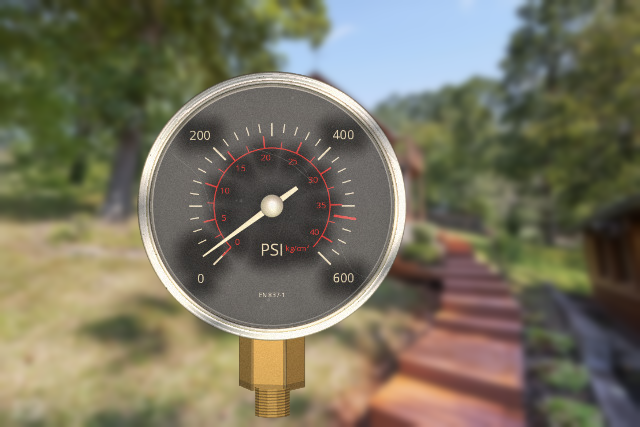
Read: {"value": 20, "unit": "psi"}
